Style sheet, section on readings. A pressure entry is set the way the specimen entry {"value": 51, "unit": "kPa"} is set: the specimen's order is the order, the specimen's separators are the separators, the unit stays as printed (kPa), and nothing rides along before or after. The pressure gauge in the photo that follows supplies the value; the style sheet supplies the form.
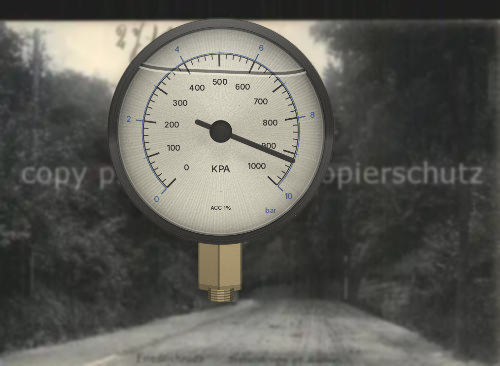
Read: {"value": 920, "unit": "kPa"}
